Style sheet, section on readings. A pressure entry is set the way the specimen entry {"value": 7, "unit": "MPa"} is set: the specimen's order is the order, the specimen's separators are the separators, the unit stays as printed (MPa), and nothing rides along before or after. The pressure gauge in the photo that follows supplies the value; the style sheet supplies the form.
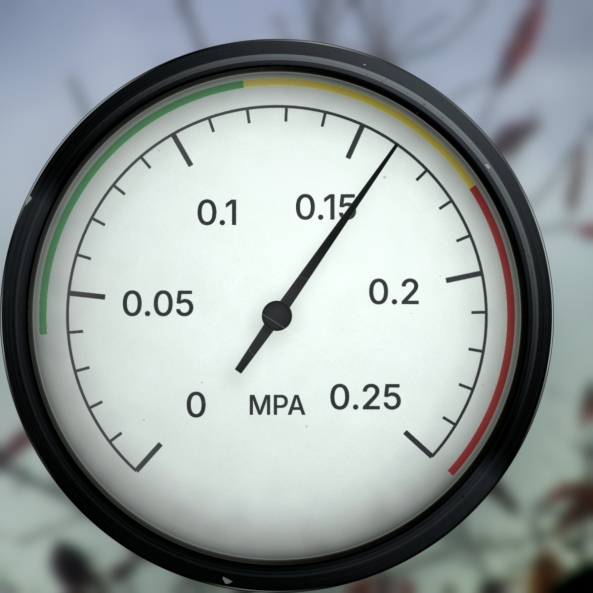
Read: {"value": 0.16, "unit": "MPa"}
